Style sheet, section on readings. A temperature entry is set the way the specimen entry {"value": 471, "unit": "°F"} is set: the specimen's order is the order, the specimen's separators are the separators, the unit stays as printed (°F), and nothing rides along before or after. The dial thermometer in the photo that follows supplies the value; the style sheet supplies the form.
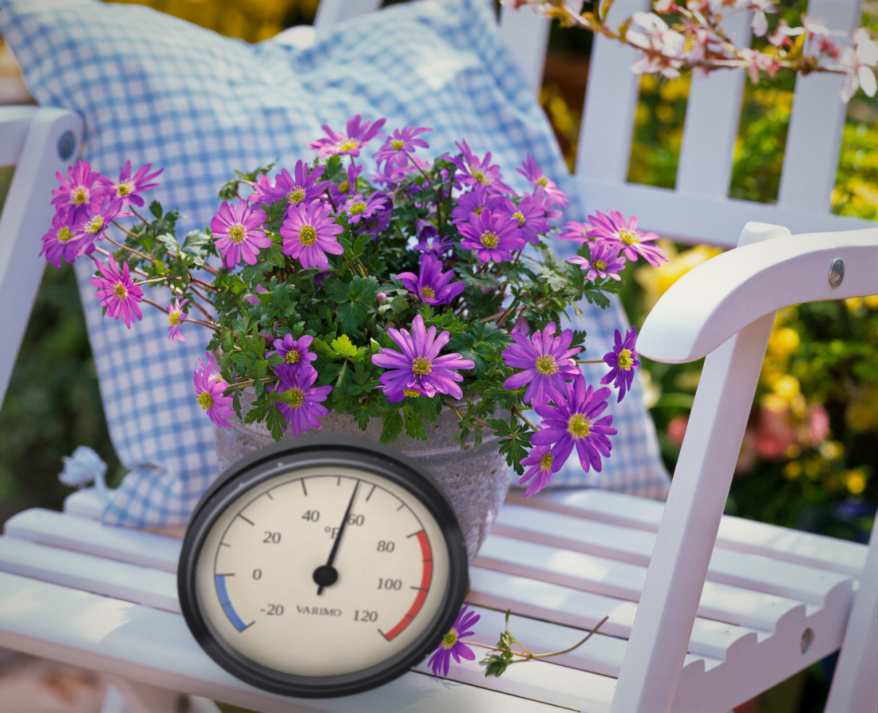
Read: {"value": 55, "unit": "°F"}
